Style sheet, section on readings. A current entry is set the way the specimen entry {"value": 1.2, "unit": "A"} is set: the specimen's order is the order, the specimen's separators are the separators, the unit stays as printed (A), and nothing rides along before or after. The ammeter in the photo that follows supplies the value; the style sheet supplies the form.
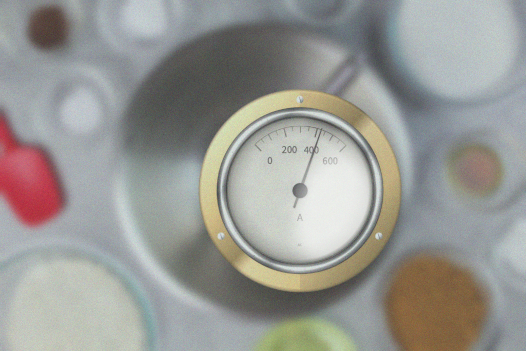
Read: {"value": 425, "unit": "A"}
